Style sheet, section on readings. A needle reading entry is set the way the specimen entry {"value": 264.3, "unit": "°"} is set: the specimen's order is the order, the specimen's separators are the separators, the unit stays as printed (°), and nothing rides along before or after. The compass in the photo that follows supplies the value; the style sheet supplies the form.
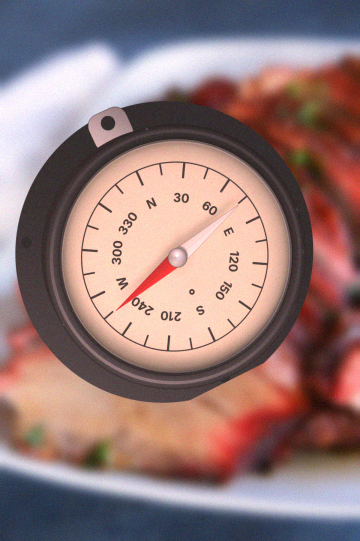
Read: {"value": 255, "unit": "°"}
